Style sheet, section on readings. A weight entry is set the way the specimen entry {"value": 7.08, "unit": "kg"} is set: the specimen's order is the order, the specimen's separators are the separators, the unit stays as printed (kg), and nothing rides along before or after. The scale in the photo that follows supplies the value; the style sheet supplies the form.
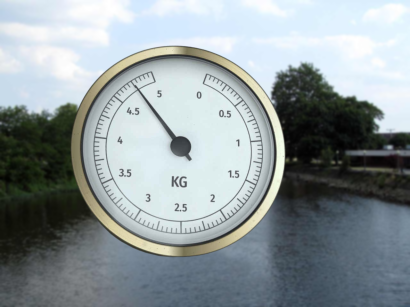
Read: {"value": 4.75, "unit": "kg"}
